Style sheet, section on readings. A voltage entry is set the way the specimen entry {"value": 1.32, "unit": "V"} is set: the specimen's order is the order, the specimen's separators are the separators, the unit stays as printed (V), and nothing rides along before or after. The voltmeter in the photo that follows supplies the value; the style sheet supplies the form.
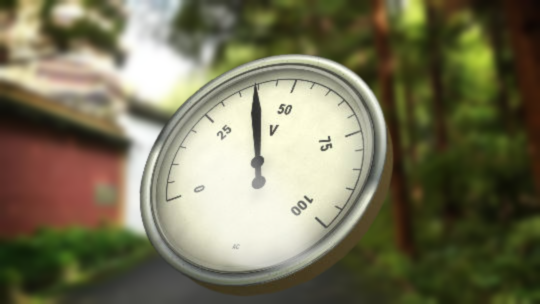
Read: {"value": 40, "unit": "V"}
